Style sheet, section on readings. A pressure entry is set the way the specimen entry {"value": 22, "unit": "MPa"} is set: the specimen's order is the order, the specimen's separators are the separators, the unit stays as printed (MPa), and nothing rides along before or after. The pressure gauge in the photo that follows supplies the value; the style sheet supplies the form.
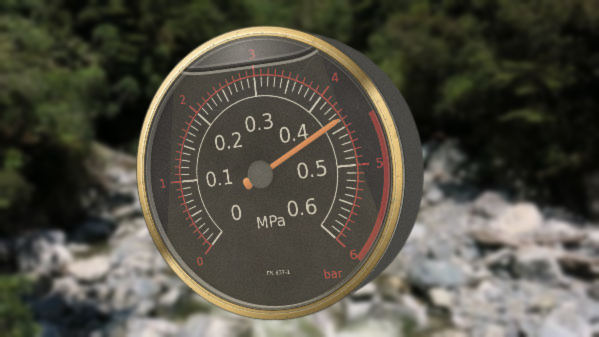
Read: {"value": 0.44, "unit": "MPa"}
